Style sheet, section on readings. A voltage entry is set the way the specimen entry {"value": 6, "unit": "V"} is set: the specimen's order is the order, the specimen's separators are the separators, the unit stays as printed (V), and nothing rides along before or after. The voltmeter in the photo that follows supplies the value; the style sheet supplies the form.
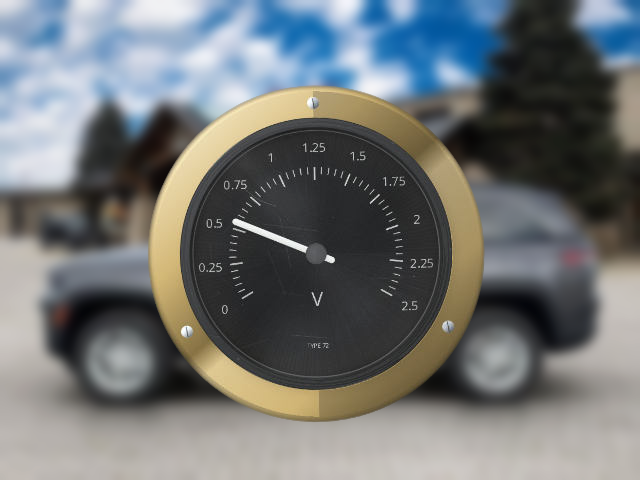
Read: {"value": 0.55, "unit": "V"}
